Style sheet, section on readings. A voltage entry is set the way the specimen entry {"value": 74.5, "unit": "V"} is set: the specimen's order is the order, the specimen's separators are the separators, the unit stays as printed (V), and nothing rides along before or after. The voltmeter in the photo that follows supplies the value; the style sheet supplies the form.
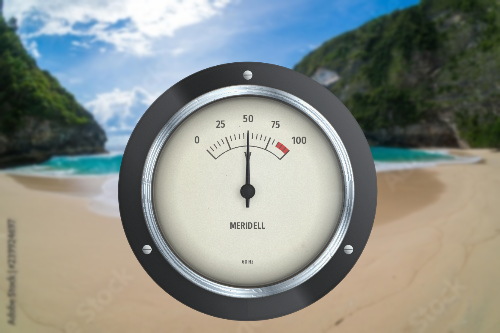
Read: {"value": 50, "unit": "V"}
